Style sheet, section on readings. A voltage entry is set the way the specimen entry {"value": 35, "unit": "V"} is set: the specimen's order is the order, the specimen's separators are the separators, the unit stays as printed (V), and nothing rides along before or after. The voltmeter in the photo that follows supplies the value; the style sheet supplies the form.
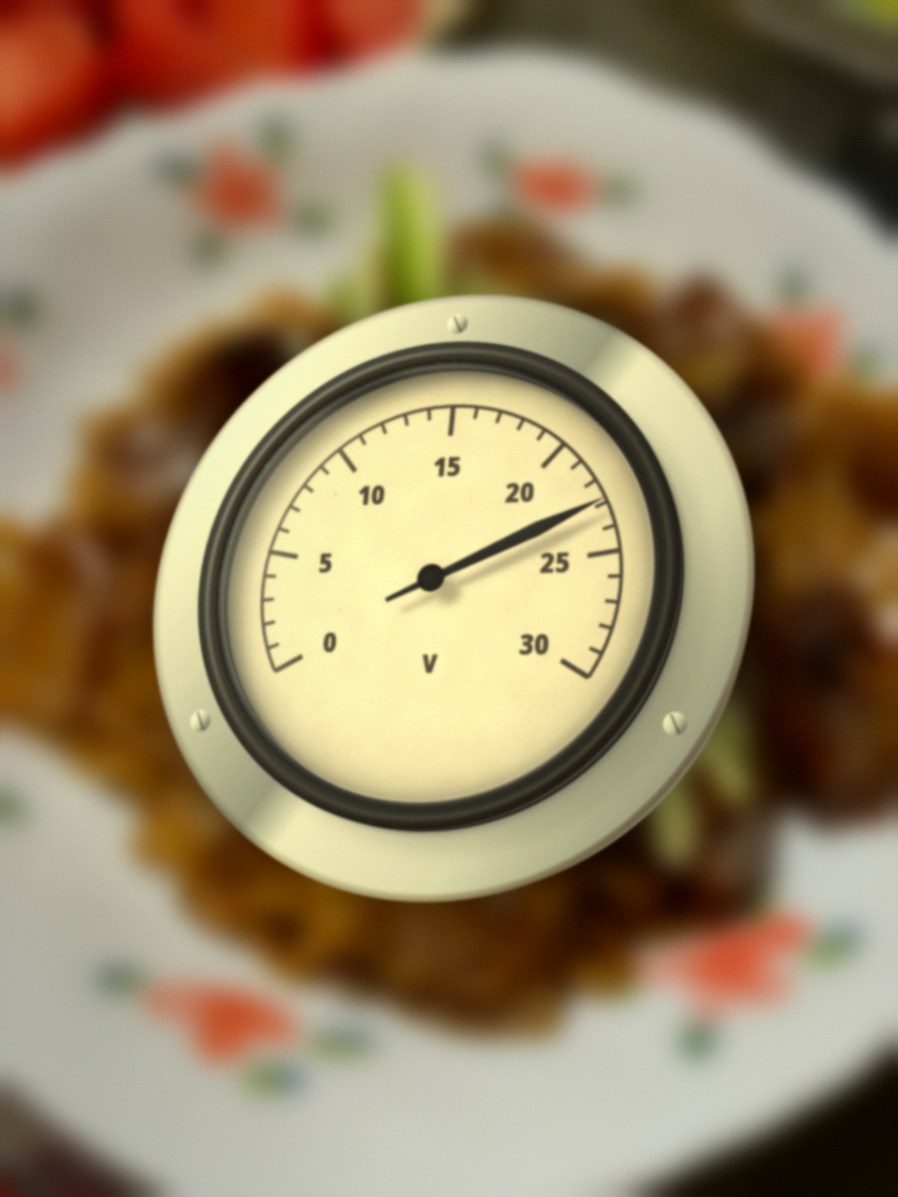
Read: {"value": 23, "unit": "V"}
